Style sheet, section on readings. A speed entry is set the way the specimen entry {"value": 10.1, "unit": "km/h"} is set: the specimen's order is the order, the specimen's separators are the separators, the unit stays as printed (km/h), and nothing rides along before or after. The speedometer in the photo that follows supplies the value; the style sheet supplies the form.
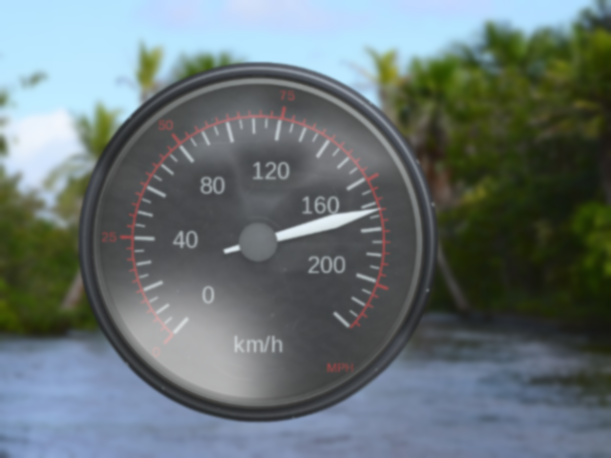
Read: {"value": 172.5, "unit": "km/h"}
